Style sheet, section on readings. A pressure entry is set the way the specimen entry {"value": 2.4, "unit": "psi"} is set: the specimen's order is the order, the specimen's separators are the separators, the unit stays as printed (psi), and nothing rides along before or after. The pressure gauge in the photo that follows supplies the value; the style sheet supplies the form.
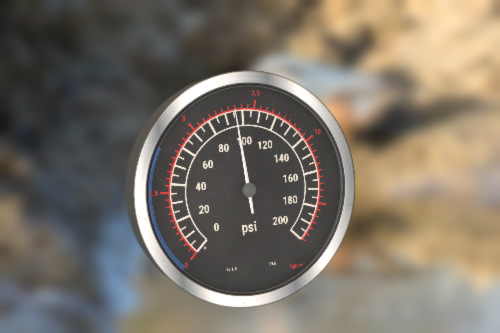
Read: {"value": 95, "unit": "psi"}
